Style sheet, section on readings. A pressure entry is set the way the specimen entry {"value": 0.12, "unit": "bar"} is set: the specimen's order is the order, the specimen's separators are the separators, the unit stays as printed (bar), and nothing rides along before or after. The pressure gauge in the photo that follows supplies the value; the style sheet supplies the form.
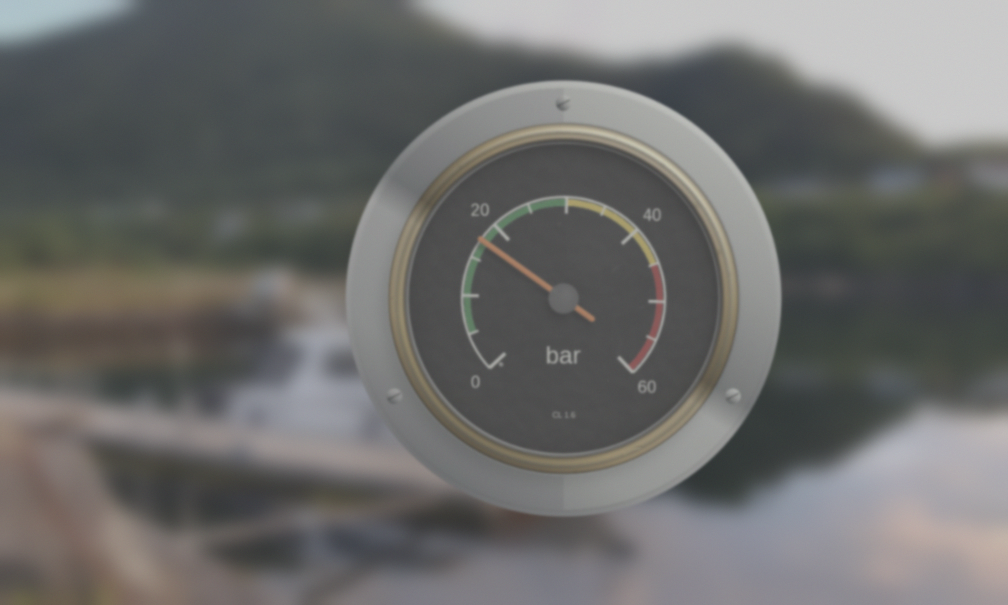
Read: {"value": 17.5, "unit": "bar"}
